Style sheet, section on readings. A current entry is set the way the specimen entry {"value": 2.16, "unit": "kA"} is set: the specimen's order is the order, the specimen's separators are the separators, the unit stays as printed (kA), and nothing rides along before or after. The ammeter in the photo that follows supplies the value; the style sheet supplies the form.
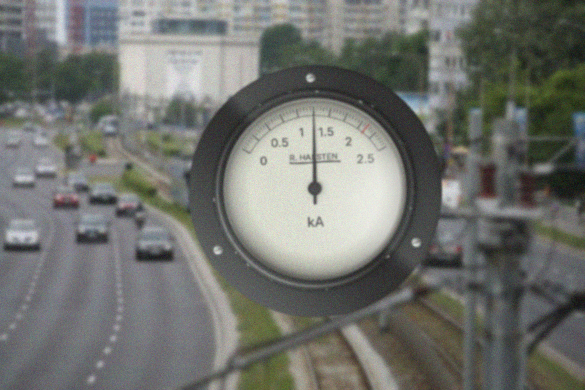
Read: {"value": 1.25, "unit": "kA"}
